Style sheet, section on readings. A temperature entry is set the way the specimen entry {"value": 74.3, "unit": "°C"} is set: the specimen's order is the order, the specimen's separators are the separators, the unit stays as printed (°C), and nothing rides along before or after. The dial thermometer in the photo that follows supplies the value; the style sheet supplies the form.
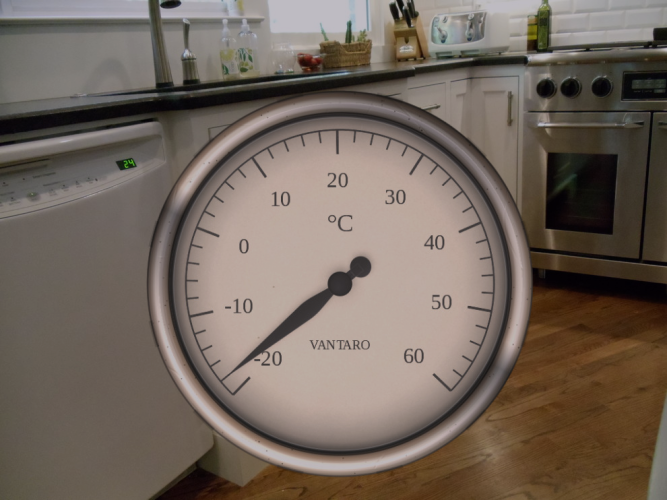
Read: {"value": -18, "unit": "°C"}
